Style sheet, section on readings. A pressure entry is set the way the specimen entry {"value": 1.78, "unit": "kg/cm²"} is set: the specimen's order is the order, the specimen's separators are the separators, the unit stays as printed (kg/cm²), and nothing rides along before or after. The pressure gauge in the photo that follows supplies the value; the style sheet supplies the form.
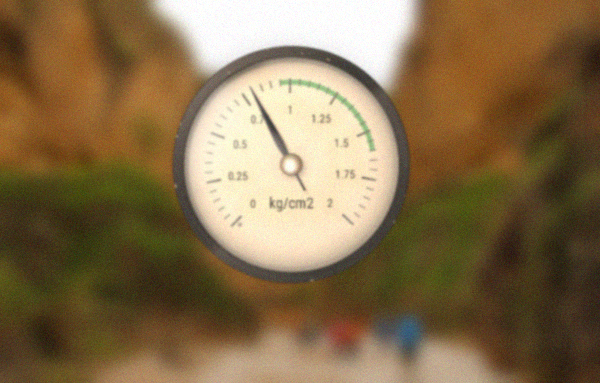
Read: {"value": 0.8, "unit": "kg/cm²"}
